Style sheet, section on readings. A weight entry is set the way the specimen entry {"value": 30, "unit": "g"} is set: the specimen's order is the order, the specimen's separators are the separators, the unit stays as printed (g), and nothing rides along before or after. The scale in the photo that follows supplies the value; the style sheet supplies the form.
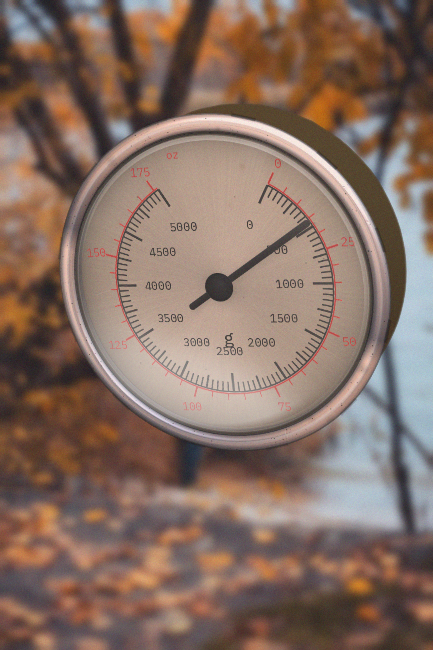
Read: {"value": 450, "unit": "g"}
